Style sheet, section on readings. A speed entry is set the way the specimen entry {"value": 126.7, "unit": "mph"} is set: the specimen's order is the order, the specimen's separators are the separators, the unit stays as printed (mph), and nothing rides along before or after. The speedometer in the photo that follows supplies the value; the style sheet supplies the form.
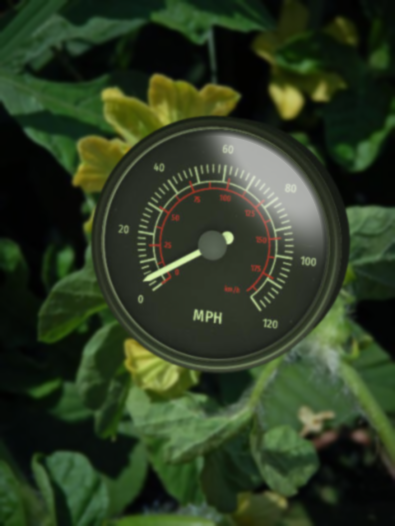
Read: {"value": 4, "unit": "mph"}
